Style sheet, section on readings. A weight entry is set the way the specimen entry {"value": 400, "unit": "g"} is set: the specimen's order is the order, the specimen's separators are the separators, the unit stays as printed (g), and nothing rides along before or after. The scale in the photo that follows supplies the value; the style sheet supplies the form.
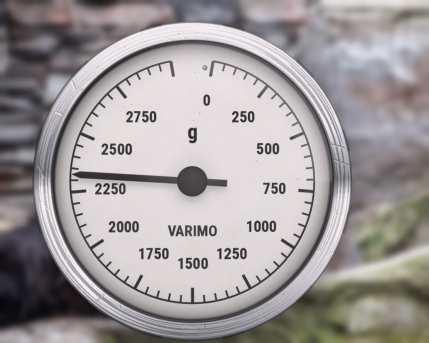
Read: {"value": 2325, "unit": "g"}
